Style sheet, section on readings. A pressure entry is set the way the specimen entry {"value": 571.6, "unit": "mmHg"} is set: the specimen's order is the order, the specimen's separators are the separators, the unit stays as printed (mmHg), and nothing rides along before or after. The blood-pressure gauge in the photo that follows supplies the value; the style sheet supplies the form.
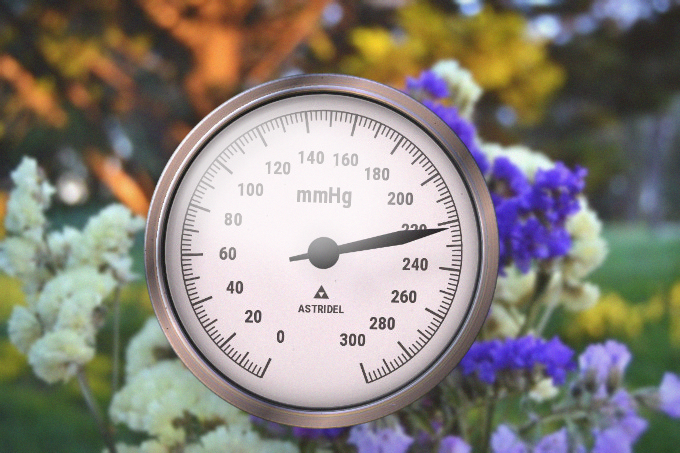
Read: {"value": 222, "unit": "mmHg"}
